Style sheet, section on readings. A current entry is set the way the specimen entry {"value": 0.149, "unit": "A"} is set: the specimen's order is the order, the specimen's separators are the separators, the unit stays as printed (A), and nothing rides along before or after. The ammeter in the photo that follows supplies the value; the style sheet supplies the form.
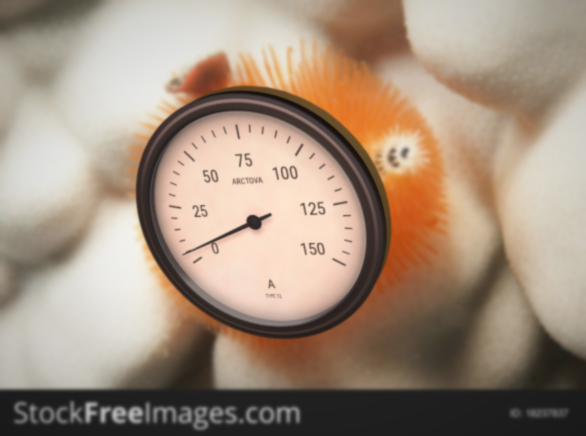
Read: {"value": 5, "unit": "A"}
